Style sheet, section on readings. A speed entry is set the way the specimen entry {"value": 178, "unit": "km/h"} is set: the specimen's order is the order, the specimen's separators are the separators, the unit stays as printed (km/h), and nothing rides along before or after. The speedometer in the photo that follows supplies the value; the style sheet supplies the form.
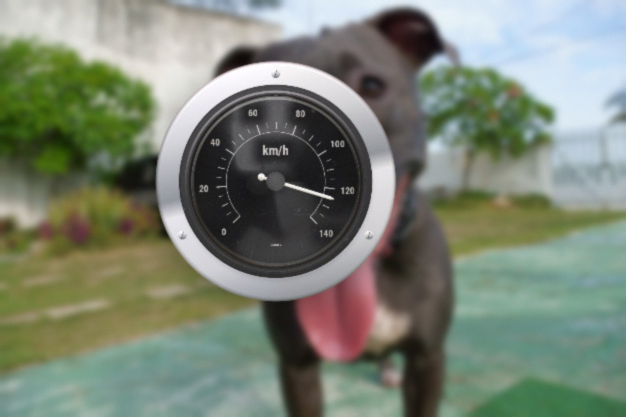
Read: {"value": 125, "unit": "km/h"}
